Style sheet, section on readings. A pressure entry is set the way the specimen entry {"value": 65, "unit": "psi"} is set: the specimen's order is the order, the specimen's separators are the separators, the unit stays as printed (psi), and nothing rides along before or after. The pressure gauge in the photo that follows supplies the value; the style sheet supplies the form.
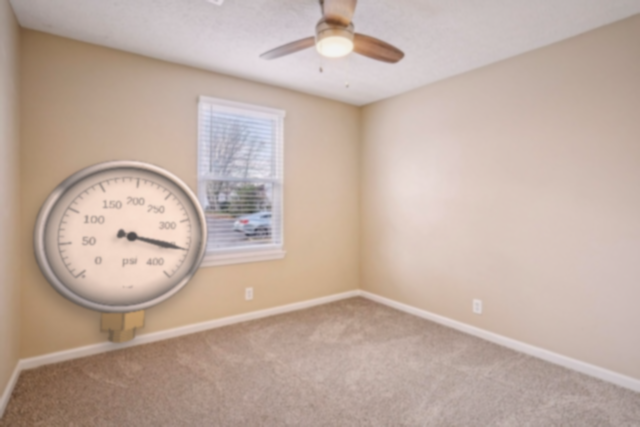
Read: {"value": 350, "unit": "psi"}
